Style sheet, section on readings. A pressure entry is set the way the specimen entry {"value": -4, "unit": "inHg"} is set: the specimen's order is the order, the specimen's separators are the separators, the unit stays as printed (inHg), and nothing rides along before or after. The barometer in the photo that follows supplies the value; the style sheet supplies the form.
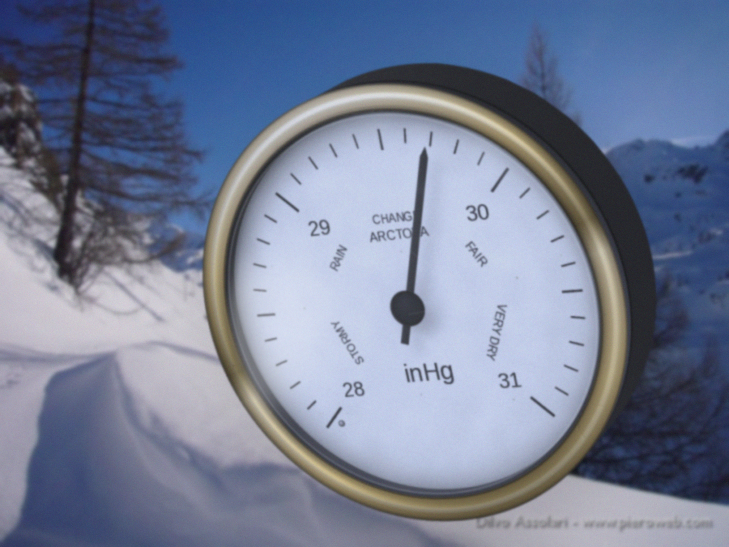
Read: {"value": 29.7, "unit": "inHg"}
